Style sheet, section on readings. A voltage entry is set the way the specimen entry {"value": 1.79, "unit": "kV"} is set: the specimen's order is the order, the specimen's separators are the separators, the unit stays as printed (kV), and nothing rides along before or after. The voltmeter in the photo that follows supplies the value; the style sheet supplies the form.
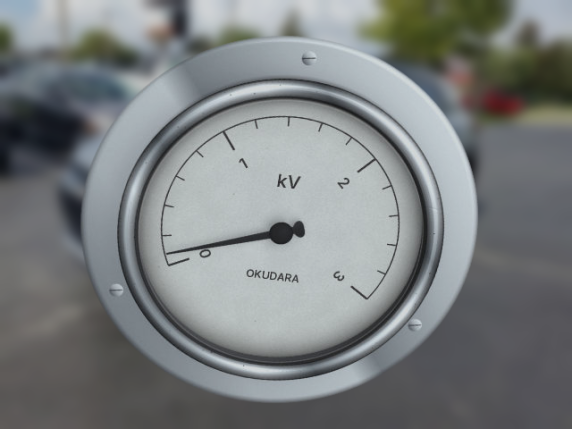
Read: {"value": 0.1, "unit": "kV"}
